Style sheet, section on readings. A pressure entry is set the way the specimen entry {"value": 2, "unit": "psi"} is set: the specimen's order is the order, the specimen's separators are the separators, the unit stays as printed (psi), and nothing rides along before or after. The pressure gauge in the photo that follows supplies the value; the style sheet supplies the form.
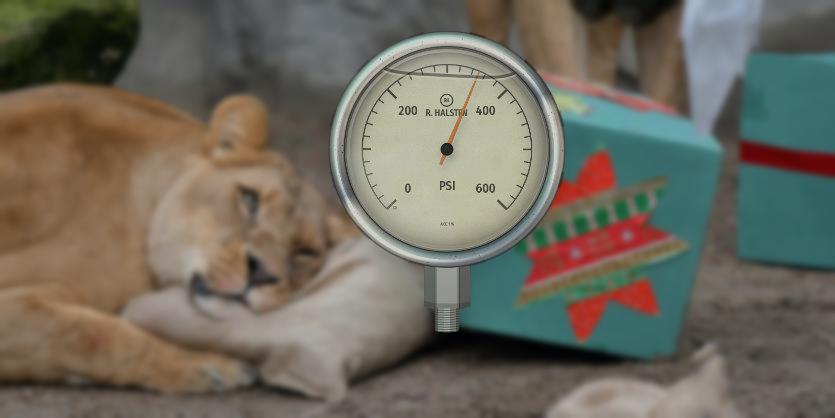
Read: {"value": 350, "unit": "psi"}
